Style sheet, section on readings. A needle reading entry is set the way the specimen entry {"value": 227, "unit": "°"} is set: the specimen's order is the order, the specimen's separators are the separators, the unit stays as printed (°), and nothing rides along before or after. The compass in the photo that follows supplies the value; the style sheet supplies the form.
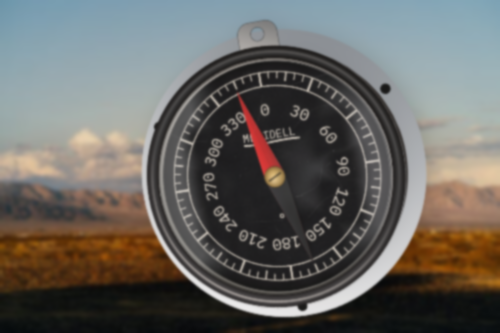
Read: {"value": 345, "unit": "°"}
